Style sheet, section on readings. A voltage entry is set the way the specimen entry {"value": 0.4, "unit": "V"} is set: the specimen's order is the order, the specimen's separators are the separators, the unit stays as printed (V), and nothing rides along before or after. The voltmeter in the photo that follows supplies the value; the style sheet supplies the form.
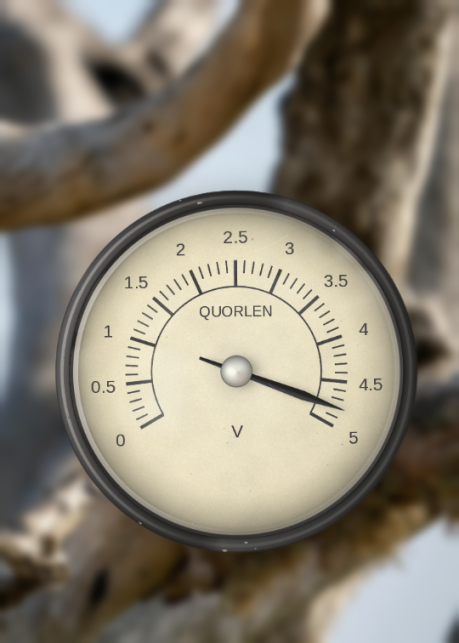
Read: {"value": 4.8, "unit": "V"}
